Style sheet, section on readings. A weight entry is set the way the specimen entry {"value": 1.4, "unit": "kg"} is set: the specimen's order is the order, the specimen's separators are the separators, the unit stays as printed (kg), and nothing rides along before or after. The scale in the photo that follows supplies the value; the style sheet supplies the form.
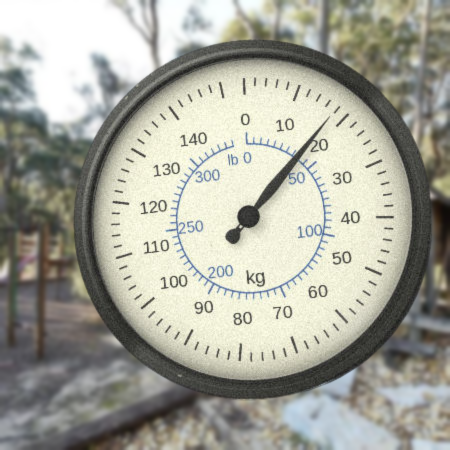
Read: {"value": 18, "unit": "kg"}
